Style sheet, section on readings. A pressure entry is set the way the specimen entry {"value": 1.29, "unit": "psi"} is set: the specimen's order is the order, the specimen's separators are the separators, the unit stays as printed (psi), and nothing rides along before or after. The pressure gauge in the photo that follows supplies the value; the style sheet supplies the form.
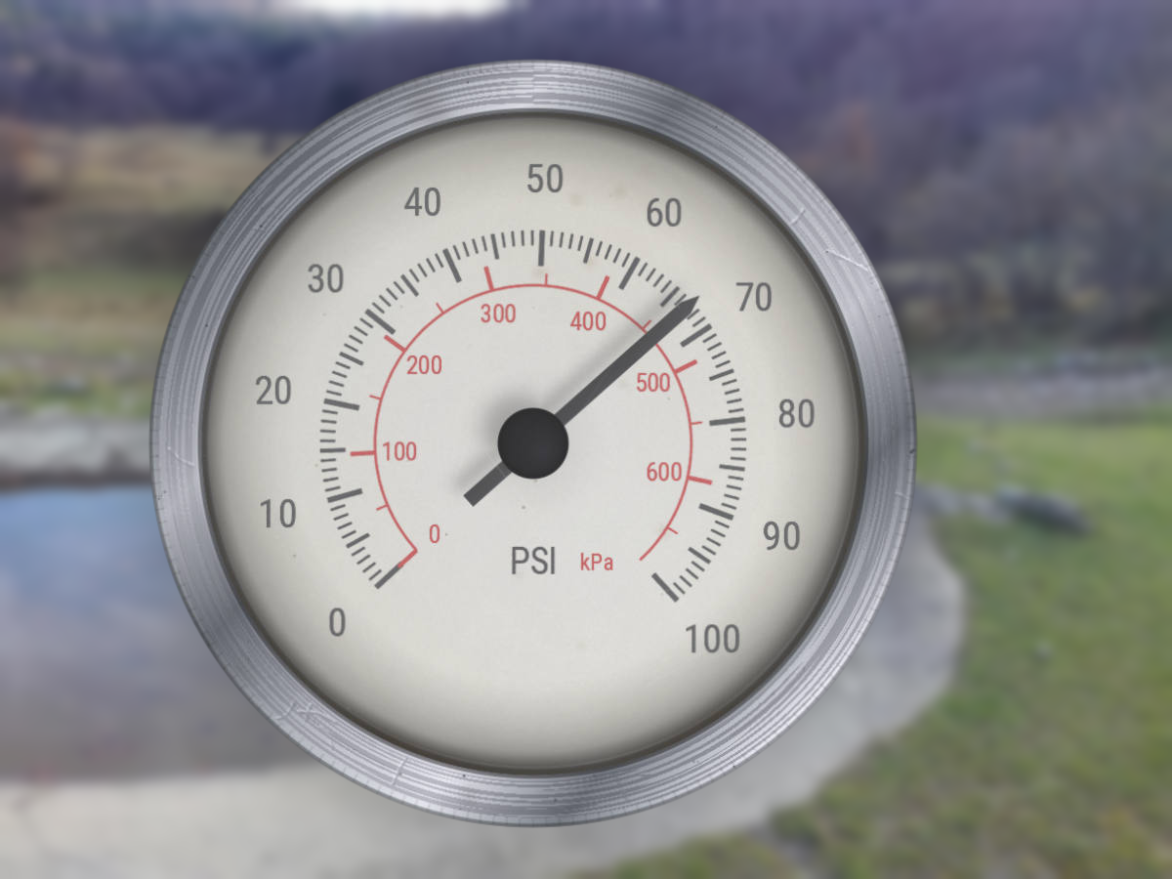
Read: {"value": 67, "unit": "psi"}
